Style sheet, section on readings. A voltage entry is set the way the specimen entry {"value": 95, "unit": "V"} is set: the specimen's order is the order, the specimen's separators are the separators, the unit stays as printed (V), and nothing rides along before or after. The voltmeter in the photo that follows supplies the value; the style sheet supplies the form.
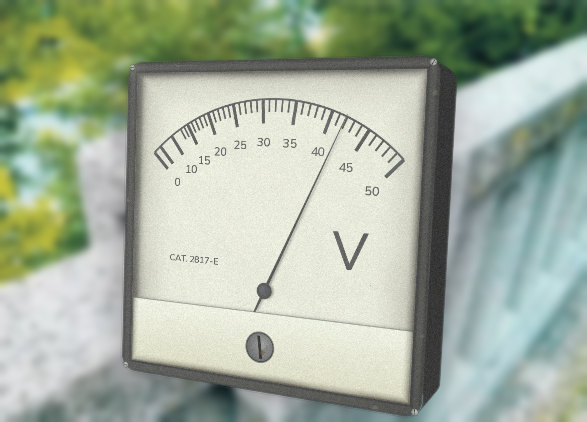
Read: {"value": 42, "unit": "V"}
